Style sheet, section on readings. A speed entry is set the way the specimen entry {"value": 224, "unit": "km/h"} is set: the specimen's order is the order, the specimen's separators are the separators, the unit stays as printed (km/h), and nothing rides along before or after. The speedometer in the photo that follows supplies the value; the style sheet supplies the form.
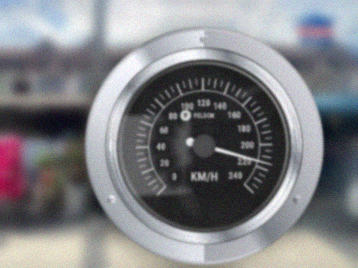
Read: {"value": 215, "unit": "km/h"}
